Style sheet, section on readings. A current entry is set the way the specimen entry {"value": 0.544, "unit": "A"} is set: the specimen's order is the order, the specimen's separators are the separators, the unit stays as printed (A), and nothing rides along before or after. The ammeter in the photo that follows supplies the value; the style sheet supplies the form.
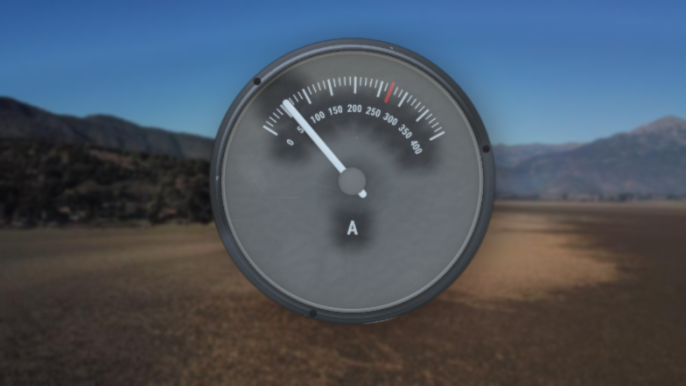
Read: {"value": 60, "unit": "A"}
